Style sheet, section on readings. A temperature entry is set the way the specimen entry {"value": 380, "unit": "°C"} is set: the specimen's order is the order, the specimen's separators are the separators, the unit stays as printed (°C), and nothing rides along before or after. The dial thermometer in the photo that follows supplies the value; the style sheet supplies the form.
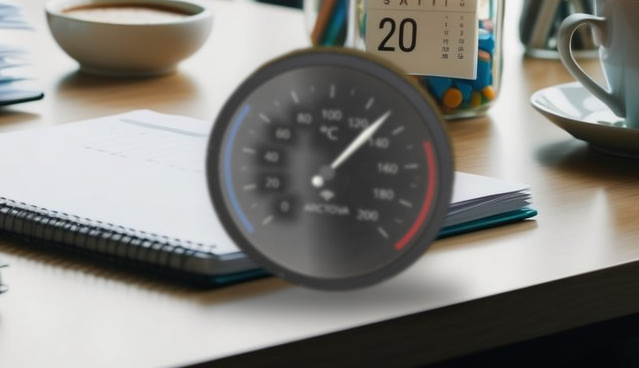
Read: {"value": 130, "unit": "°C"}
